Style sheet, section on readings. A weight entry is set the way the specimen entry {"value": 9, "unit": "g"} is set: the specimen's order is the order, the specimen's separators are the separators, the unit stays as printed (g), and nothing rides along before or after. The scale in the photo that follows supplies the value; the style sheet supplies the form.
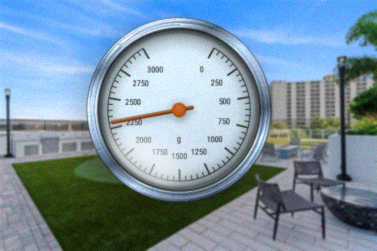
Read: {"value": 2300, "unit": "g"}
